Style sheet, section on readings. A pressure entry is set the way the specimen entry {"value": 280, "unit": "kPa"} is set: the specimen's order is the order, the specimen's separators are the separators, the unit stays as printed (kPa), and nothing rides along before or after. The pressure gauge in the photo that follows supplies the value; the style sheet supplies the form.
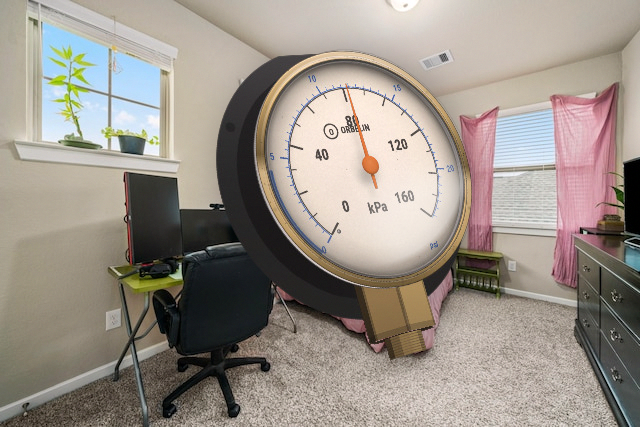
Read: {"value": 80, "unit": "kPa"}
